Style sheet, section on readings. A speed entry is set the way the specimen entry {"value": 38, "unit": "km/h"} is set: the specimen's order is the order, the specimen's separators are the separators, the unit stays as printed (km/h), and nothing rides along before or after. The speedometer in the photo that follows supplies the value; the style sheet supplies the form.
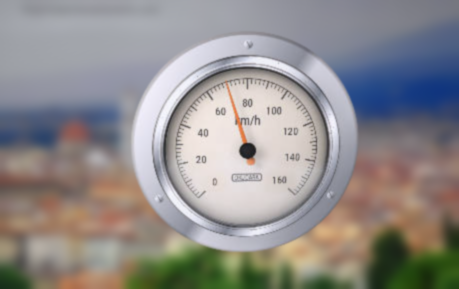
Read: {"value": 70, "unit": "km/h"}
